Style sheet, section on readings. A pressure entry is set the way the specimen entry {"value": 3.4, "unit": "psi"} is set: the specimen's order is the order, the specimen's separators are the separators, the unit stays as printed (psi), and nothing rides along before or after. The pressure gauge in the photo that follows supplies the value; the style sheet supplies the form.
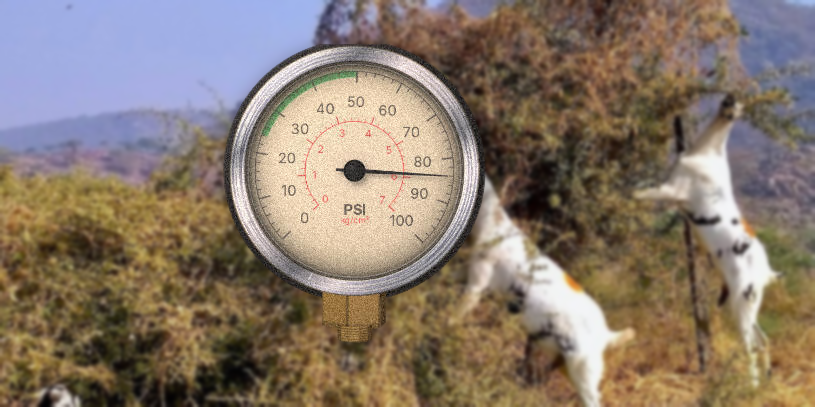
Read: {"value": 84, "unit": "psi"}
